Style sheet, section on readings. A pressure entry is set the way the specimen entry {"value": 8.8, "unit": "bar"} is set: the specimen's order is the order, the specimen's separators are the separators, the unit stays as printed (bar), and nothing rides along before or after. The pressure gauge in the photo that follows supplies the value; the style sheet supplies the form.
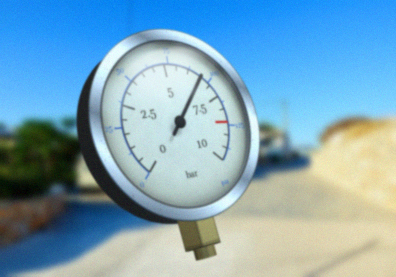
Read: {"value": 6.5, "unit": "bar"}
